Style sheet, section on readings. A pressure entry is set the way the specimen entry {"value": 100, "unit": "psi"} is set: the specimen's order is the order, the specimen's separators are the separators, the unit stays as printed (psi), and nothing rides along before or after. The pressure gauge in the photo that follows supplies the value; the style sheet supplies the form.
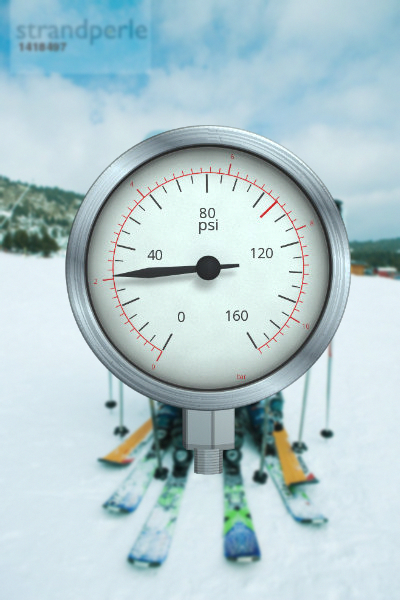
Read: {"value": 30, "unit": "psi"}
